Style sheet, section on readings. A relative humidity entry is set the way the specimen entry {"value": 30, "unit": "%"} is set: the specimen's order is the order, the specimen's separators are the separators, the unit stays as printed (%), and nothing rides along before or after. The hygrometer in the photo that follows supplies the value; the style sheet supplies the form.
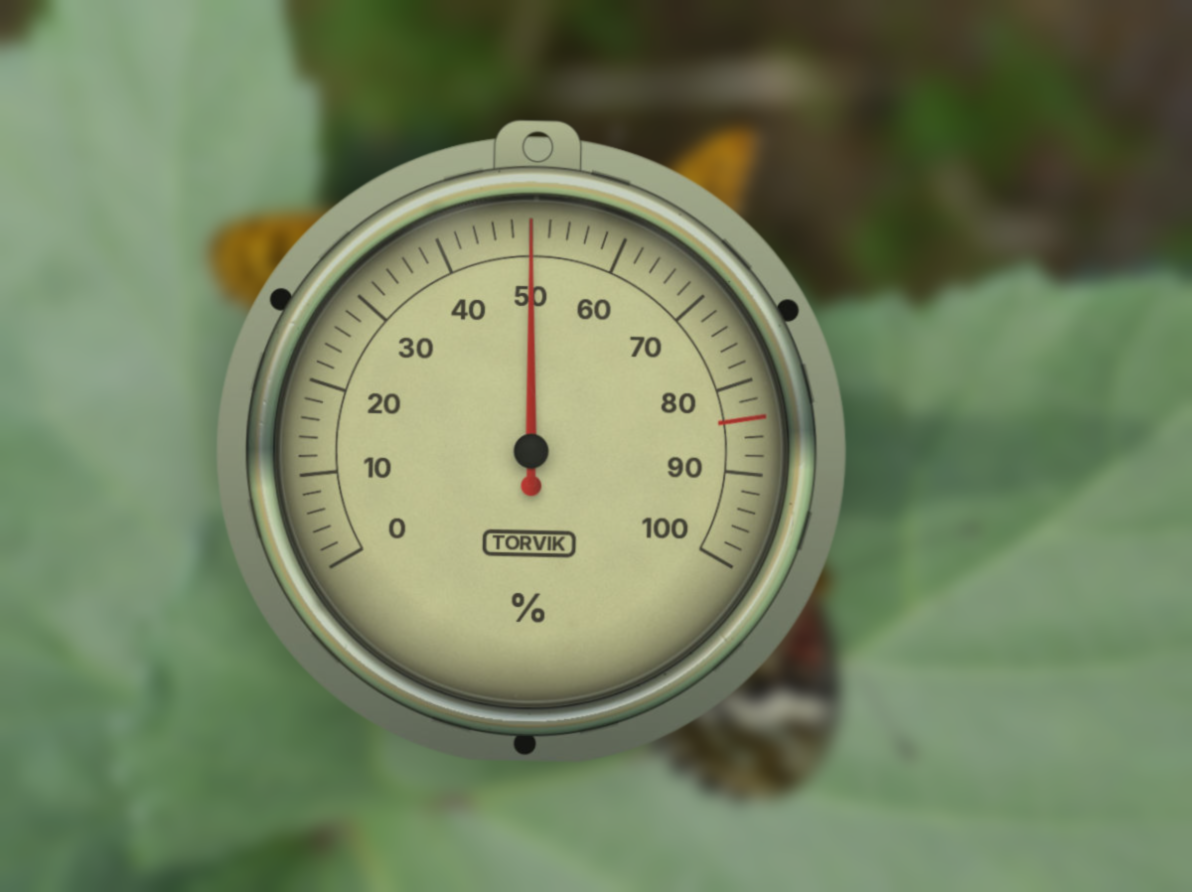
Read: {"value": 50, "unit": "%"}
